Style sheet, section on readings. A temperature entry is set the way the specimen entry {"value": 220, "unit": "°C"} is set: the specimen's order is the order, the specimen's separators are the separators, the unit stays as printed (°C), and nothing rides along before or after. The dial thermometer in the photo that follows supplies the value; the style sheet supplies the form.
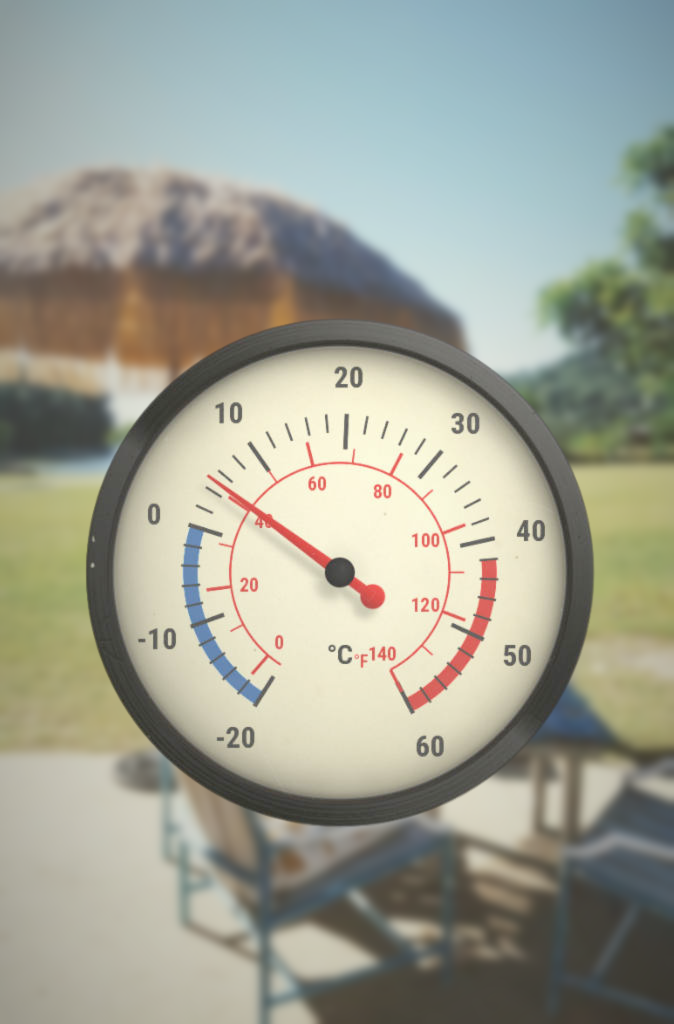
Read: {"value": 5, "unit": "°C"}
